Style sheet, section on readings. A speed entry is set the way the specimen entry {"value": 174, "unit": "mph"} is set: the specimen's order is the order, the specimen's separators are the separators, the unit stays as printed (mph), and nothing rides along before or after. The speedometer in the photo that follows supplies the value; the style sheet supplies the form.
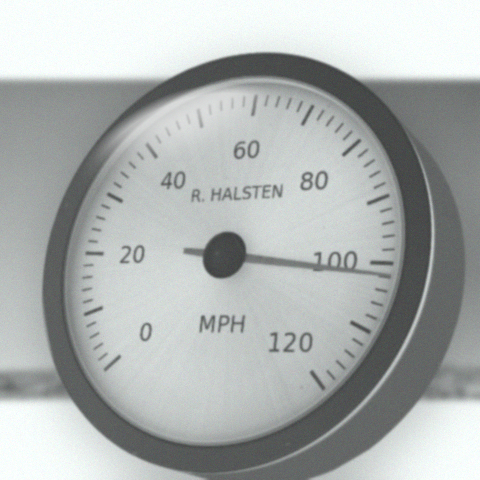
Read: {"value": 102, "unit": "mph"}
